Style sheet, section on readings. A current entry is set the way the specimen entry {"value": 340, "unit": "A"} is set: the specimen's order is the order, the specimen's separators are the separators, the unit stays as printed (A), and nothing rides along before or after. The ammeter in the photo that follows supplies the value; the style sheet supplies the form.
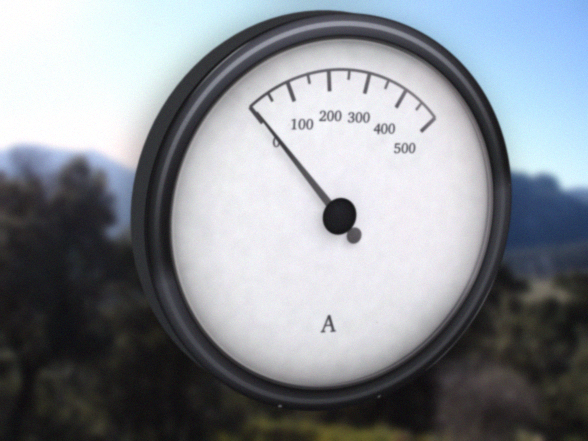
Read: {"value": 0, "unit": "A"}
